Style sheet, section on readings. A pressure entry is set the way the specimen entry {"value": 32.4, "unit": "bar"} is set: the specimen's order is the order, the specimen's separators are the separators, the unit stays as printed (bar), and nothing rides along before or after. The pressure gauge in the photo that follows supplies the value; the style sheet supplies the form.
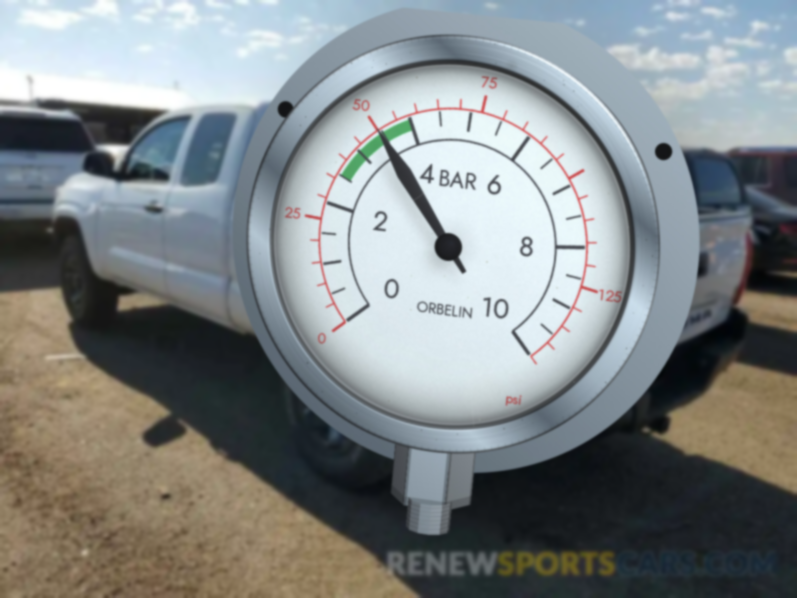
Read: {"value": 3.5, "unit": "bar"}
